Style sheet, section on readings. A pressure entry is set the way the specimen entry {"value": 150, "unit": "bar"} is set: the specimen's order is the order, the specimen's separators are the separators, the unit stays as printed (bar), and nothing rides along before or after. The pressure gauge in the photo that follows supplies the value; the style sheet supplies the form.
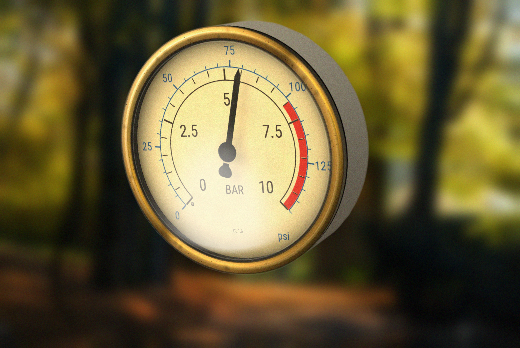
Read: {"value": 5.5, "unit": "bar"}
